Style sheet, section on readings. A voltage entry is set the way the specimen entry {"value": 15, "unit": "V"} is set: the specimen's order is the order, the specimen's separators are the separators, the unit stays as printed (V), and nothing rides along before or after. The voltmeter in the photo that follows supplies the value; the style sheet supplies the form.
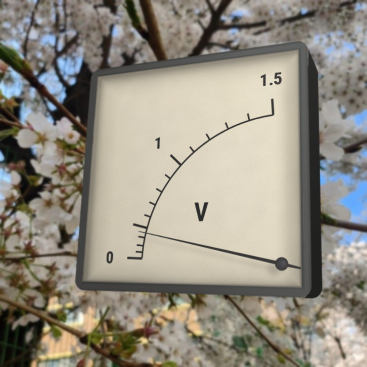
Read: {"value": 0.45, "unit": "V"}
